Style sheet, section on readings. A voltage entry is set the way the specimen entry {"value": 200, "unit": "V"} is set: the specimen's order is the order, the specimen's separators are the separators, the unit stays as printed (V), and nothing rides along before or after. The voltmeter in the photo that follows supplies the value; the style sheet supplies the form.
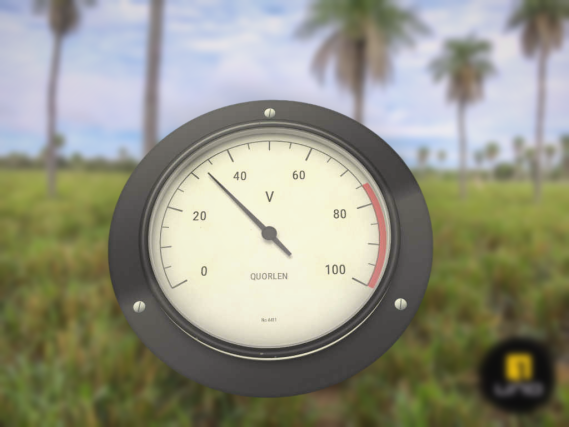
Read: {"value": 32.5, "unit": "V"}
